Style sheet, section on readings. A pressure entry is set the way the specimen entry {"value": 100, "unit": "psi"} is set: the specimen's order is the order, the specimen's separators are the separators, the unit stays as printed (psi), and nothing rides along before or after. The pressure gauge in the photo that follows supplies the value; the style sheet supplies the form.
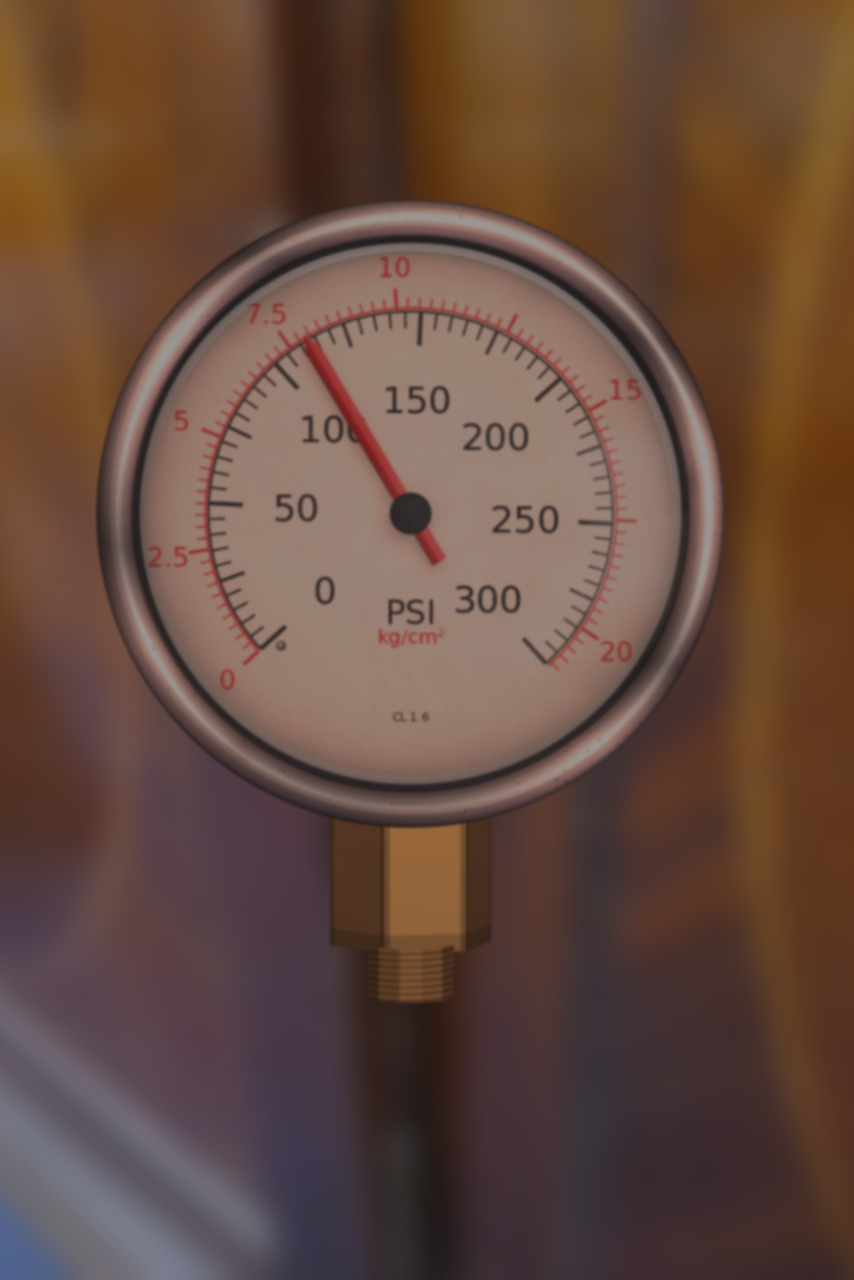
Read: {"value": 112.5, "unit": "psi"}
